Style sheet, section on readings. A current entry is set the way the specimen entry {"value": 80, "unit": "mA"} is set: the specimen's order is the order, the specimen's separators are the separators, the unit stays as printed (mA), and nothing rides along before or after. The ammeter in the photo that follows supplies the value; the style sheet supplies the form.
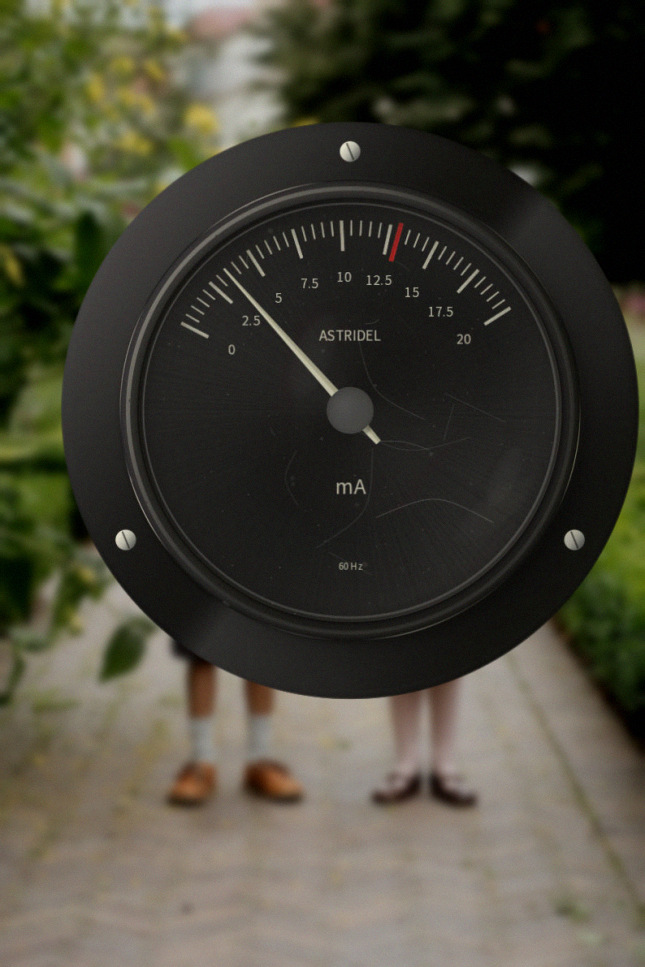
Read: {"value": 3.5, "unit": "mA"}
